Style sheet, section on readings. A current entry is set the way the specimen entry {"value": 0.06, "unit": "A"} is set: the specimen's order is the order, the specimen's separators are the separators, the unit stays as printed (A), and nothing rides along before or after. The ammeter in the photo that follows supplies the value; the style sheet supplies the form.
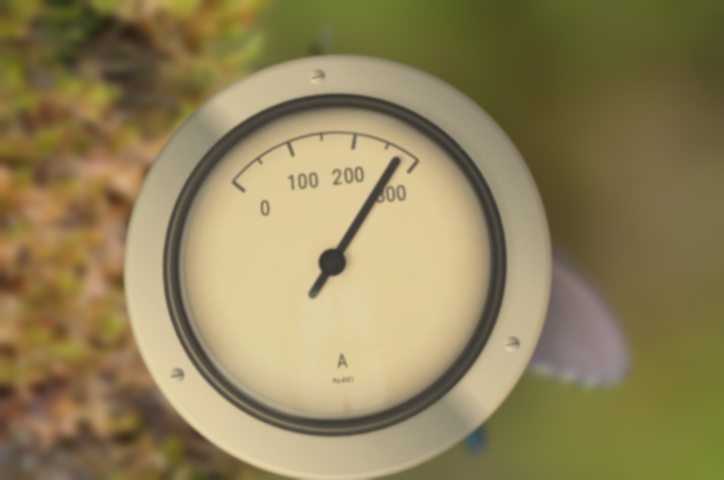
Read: {"value": 275, "unit": "A"}
